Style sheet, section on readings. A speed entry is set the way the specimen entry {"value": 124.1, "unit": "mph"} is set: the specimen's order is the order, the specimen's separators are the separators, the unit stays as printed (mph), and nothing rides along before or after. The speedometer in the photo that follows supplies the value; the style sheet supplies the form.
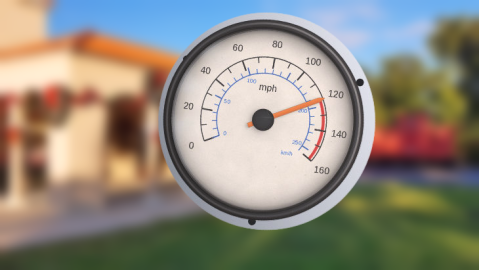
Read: {"value": 120, "unit": "mph"}
